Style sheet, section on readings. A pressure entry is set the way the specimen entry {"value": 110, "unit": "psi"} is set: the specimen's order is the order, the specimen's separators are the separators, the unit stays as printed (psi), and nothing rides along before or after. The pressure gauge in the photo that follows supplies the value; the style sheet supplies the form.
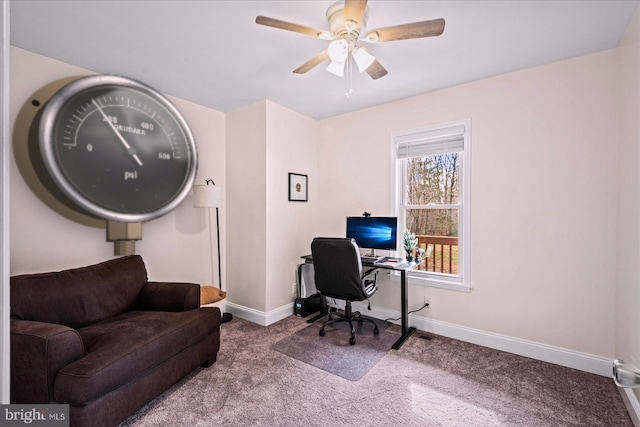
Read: {"value": 180, "unit": "psi"}
